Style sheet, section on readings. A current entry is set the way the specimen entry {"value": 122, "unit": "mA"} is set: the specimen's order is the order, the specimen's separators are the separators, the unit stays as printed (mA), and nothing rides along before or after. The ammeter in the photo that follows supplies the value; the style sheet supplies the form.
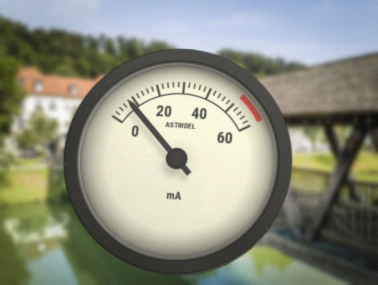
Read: {"value": 8, "unit": "mA"}
